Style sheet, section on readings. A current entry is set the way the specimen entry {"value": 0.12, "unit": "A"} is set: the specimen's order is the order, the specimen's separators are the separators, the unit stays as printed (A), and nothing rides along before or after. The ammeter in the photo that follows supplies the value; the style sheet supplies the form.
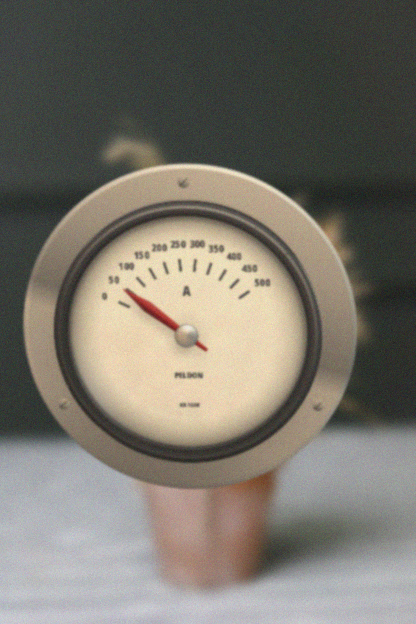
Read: {"value": 50, "unit": "A"}
